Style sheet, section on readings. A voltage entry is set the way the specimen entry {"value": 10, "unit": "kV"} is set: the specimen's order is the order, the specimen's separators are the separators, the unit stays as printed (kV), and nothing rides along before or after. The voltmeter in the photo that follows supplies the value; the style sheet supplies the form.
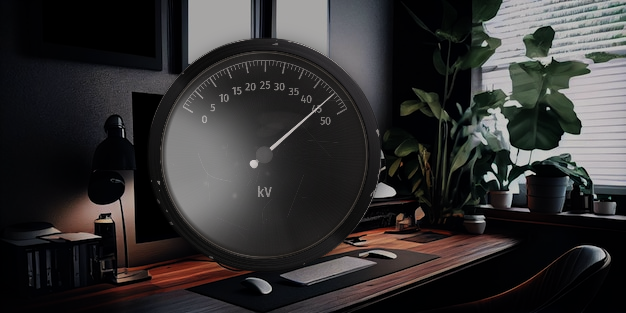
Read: {"value": 45, "unit": "kV"}
